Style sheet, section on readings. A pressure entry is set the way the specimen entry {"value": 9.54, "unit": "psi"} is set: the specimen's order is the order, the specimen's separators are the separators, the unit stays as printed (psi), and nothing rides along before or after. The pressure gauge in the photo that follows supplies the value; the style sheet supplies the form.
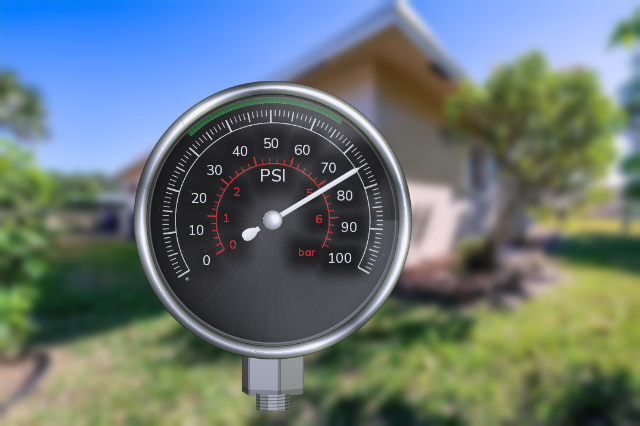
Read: {"value": 75, "unit": "psi"}
